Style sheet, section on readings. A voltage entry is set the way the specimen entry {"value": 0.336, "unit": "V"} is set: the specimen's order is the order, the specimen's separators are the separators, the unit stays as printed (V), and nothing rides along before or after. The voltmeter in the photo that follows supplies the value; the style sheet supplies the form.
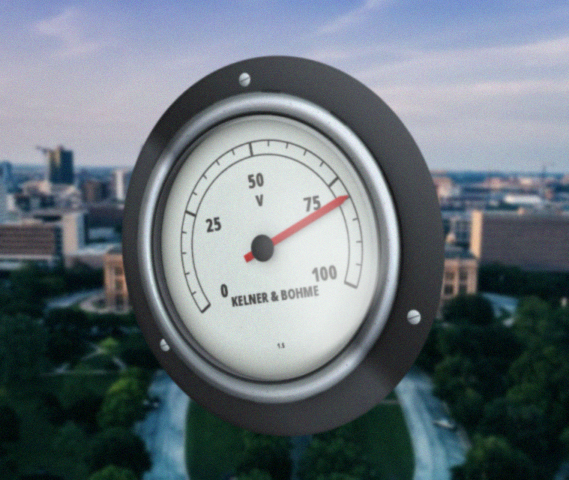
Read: {"value": 80, "unit": "V"}
